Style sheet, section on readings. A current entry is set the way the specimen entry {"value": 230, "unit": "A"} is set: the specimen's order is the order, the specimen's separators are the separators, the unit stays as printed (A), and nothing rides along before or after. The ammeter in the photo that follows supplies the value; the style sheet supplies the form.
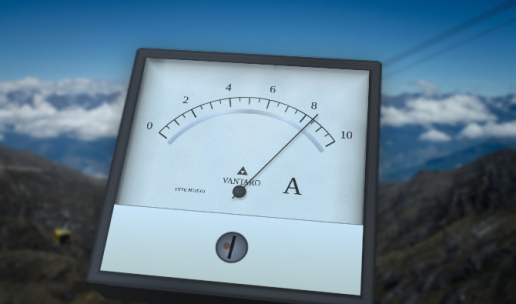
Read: {"value": 8.5, "unit": "A"}
